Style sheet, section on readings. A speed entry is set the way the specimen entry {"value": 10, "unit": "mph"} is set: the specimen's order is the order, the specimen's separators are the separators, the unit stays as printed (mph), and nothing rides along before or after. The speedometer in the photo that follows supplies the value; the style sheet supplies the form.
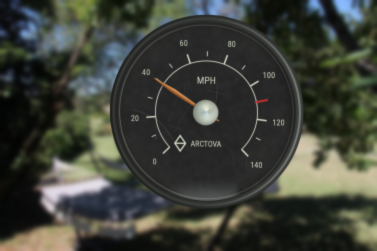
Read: {"value": 40, "unit": "mph"}
